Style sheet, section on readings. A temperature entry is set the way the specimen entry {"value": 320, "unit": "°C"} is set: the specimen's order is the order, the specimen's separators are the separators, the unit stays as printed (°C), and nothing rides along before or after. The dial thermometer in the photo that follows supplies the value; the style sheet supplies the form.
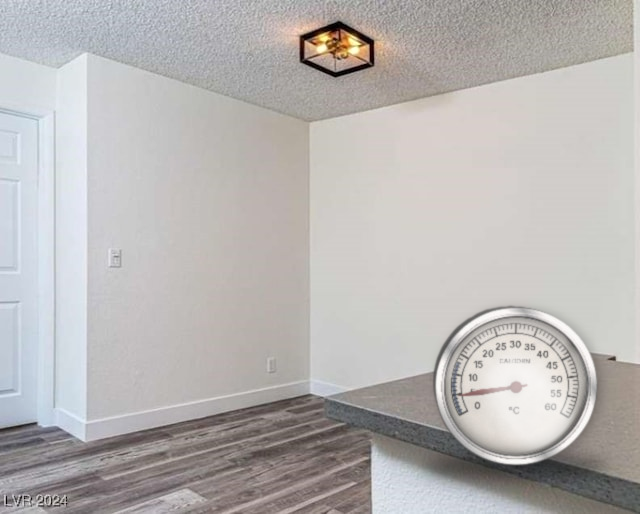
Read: {"value": 5, "unit": "°C"}
